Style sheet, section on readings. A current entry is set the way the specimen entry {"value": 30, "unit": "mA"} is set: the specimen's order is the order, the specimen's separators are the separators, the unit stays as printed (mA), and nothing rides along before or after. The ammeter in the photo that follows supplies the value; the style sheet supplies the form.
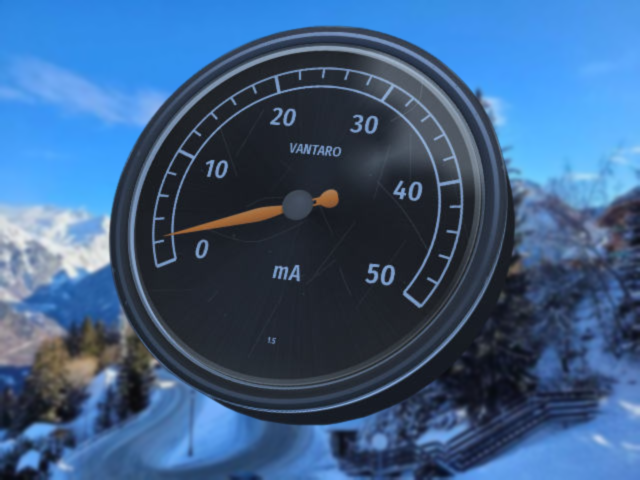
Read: {"value": 2, "unit": "mA"}
